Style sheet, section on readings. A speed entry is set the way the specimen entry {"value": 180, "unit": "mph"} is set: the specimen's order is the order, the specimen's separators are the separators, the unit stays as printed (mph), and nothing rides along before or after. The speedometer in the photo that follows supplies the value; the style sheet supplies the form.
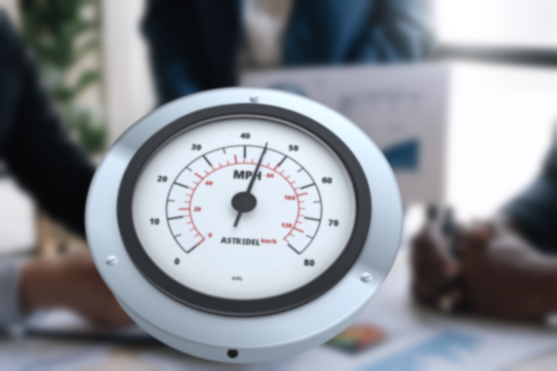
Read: {"value": 45, "unit": "mph"}
